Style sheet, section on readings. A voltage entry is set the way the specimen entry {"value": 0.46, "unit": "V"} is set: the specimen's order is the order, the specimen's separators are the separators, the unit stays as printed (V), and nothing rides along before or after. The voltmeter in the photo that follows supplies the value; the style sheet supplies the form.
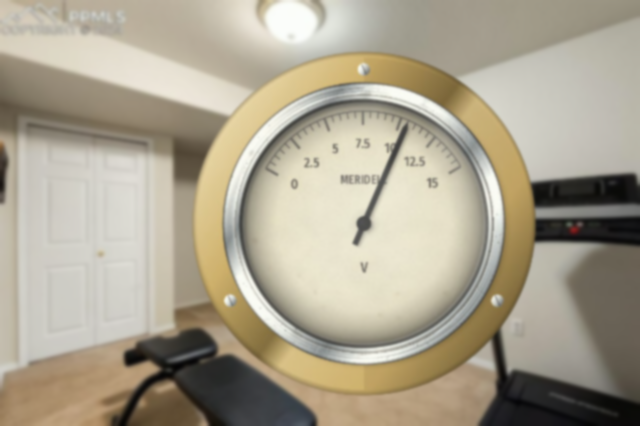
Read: {"value": 10.5, "unit": "V"}
